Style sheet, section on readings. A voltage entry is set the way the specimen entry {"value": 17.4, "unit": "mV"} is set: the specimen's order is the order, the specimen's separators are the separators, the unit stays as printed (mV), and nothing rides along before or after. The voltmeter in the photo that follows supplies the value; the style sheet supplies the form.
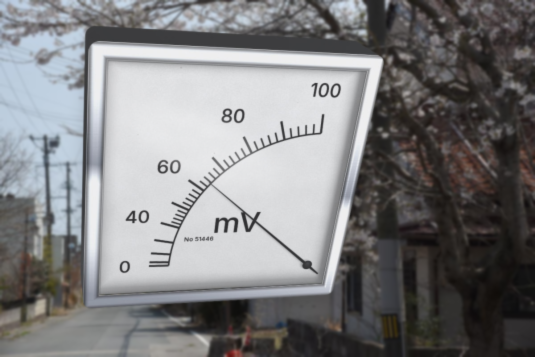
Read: {"value": 64, "unit": "mV"}
